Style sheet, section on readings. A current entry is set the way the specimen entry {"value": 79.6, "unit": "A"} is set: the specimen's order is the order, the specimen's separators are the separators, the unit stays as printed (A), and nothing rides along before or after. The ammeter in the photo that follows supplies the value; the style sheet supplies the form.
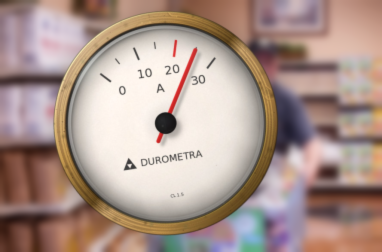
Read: {"value": 25, "unit": "A"}
